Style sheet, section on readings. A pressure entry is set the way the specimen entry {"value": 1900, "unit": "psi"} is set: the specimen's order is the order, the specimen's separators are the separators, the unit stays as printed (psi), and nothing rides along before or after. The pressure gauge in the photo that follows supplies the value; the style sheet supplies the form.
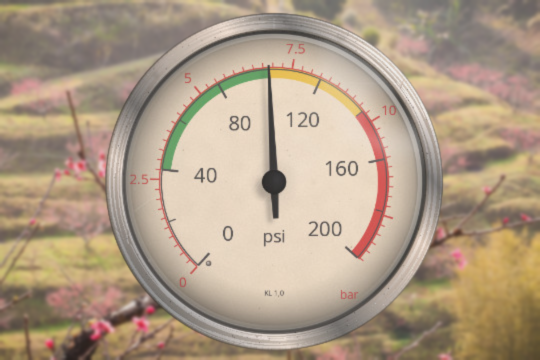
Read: {"value": 100, "unit": "psi"}
